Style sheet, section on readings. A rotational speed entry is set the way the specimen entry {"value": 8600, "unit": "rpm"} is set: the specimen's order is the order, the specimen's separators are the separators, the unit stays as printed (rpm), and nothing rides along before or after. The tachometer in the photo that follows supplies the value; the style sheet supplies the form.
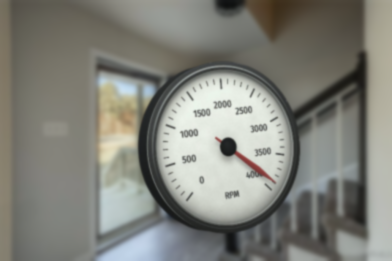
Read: {"value": 3900, "unit": "rpm"}
